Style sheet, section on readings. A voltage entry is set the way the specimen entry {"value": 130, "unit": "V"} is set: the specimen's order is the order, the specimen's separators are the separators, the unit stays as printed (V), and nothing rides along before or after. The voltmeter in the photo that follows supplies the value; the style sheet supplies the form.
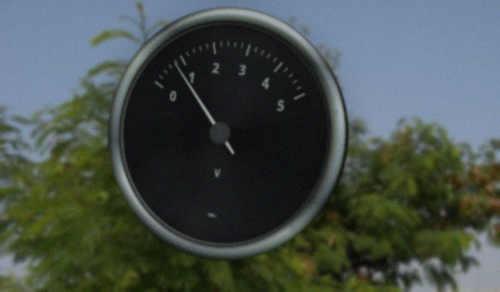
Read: {"value": 0.8, "unit": "V"}
